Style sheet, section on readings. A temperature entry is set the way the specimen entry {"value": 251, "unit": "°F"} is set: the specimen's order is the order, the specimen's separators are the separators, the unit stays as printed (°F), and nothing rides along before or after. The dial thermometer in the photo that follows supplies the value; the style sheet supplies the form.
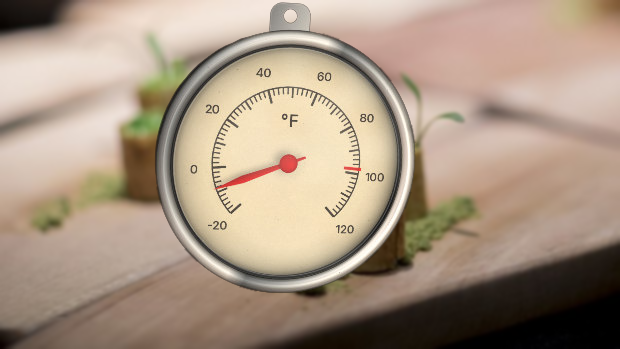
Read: {"value": -8, "unit": "°F"}
